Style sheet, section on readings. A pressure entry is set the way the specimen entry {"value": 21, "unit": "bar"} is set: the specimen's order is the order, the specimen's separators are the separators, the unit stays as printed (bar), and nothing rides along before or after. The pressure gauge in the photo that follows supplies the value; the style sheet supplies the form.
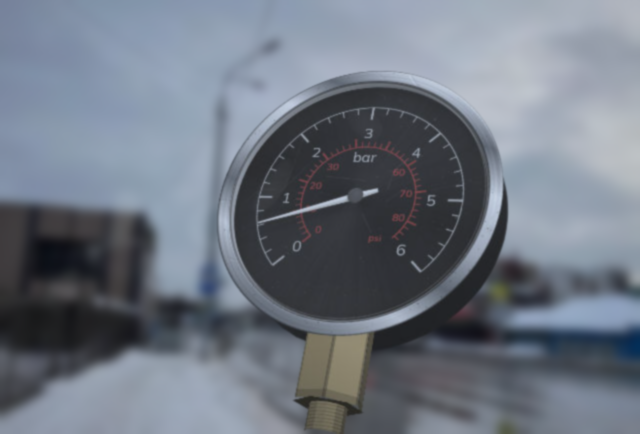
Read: {"value": 0.6, "unit": "bar"}
